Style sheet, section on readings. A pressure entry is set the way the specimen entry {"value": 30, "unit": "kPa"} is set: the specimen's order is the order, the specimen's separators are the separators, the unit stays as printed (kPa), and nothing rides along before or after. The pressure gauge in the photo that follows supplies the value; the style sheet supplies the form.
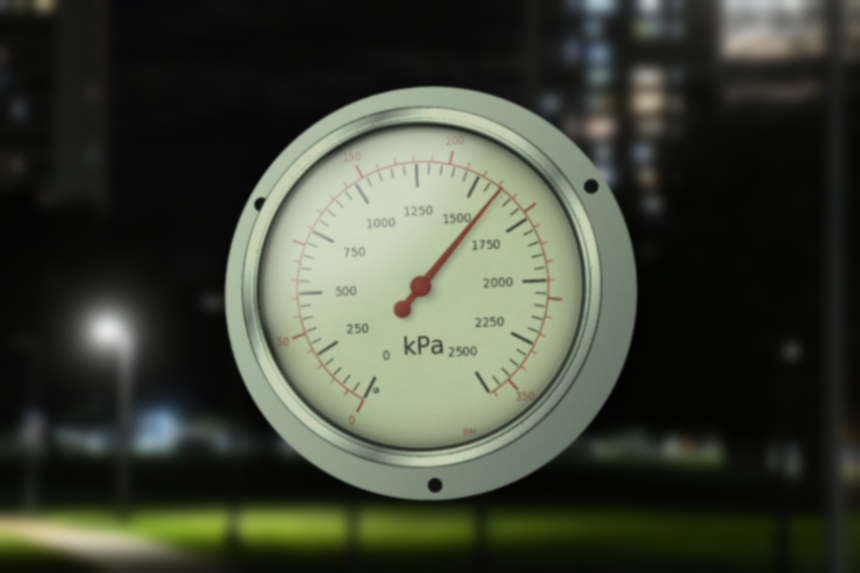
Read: {"value": 1600, "unit": "kPa"}
